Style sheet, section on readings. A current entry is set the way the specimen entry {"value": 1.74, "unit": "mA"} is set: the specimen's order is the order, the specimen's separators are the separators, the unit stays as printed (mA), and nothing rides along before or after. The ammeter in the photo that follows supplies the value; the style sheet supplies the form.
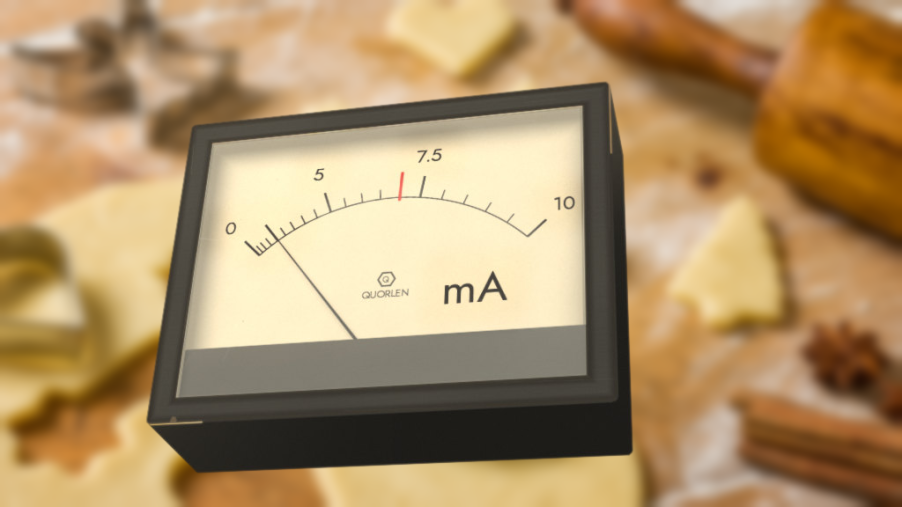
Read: {"value": 2.5, "unit": "mA"}
